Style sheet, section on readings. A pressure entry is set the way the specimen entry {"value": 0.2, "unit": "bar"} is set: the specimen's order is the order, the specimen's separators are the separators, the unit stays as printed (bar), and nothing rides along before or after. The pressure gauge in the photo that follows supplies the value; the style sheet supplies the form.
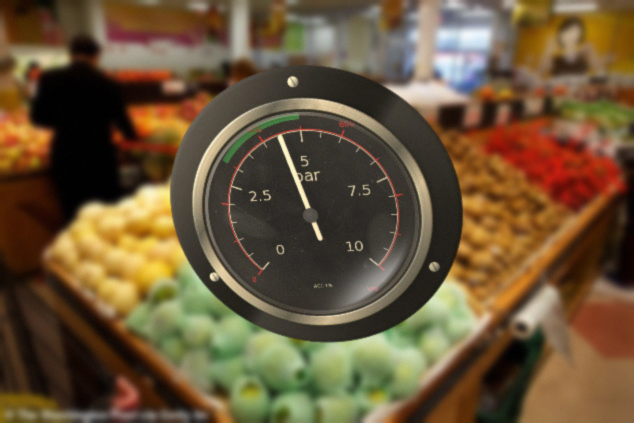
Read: {"value": 4.5, "unit": "bar"}
